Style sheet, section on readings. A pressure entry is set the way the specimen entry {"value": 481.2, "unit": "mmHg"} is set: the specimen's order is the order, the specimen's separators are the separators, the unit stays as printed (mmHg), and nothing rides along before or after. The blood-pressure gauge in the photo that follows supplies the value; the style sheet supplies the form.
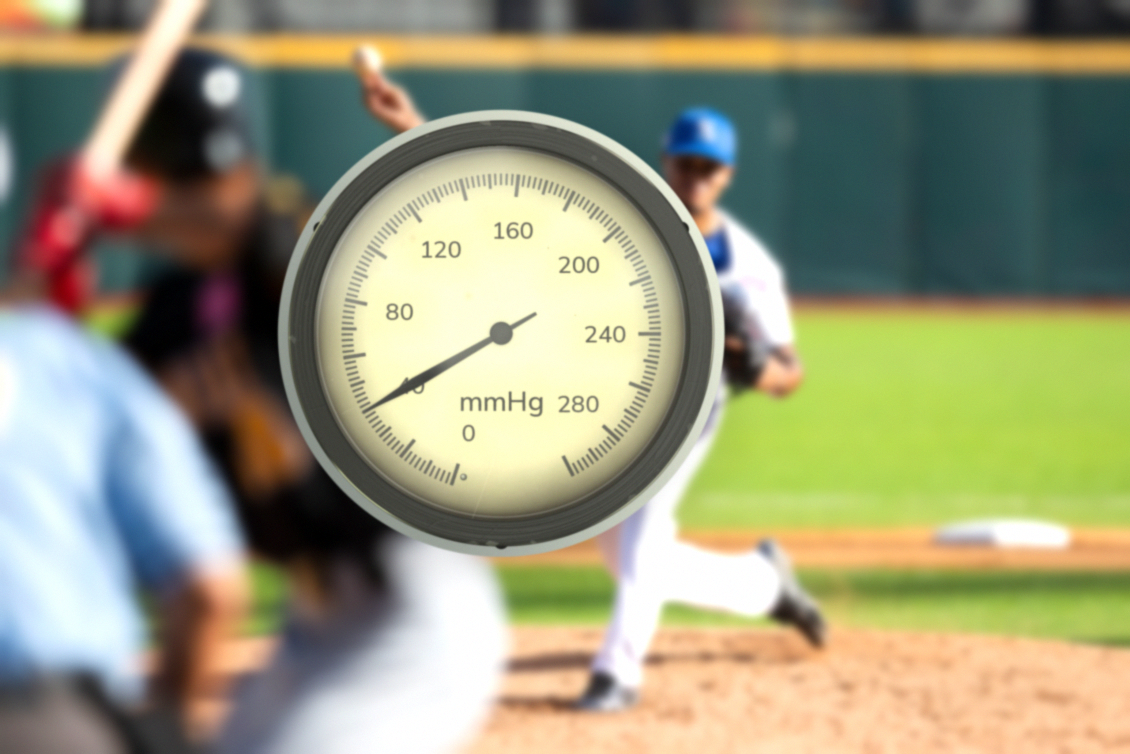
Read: {"value": 40, "unit": "mmHg"}
